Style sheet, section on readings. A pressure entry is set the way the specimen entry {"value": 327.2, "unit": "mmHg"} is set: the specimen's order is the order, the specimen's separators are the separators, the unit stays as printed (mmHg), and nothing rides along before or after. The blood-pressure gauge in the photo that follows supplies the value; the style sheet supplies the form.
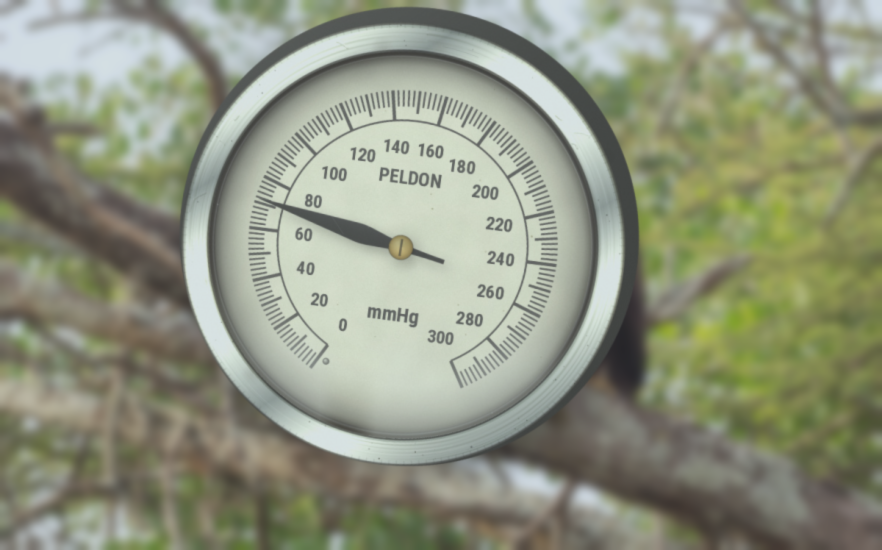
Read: {"value": 72, "unit": "mmHg"}
